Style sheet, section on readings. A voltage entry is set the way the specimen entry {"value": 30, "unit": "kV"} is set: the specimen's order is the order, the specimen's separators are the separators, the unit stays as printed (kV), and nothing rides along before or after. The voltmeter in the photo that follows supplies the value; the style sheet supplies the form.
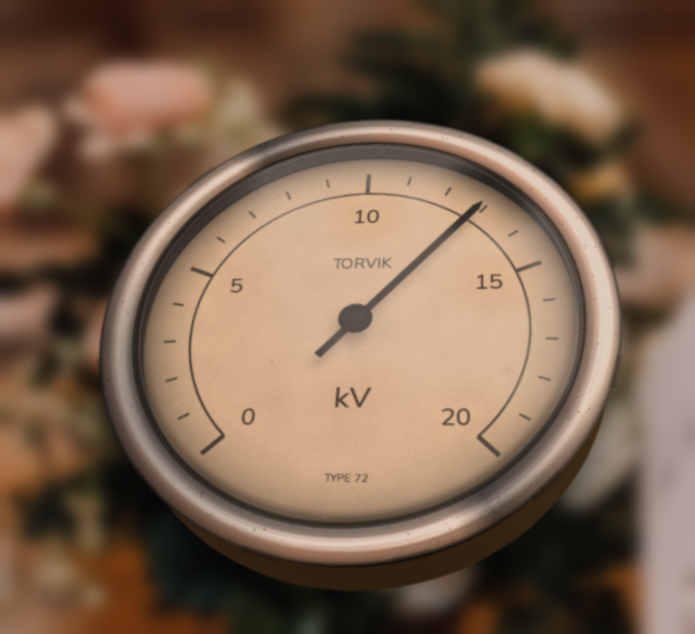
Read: {"value": 13, "unit": "kV"}
